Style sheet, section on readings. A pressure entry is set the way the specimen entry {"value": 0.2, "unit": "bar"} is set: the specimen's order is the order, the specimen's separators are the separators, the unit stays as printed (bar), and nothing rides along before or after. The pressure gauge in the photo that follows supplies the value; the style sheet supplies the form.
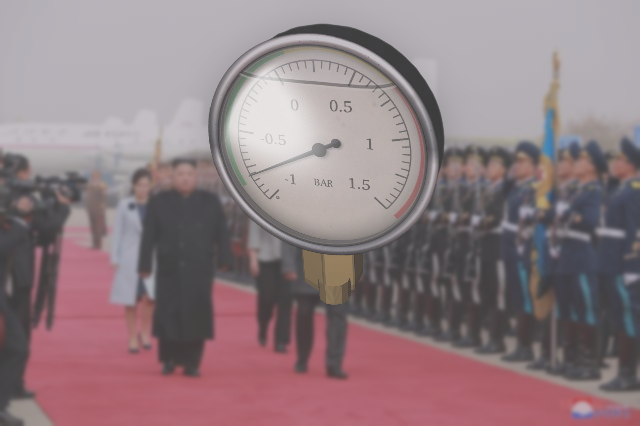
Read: {"value": -0.8, "unit": "bar"}
